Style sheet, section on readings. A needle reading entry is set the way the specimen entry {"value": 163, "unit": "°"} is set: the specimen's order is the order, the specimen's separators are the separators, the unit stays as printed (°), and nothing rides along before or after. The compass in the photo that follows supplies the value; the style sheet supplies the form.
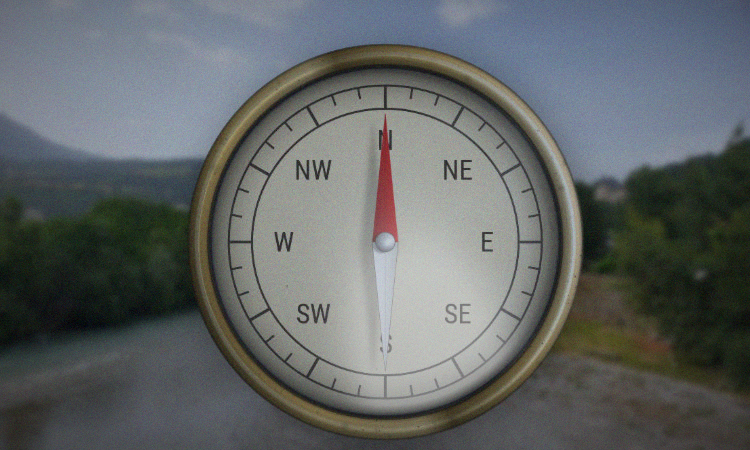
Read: {"value": 0, "unit": "°"}
